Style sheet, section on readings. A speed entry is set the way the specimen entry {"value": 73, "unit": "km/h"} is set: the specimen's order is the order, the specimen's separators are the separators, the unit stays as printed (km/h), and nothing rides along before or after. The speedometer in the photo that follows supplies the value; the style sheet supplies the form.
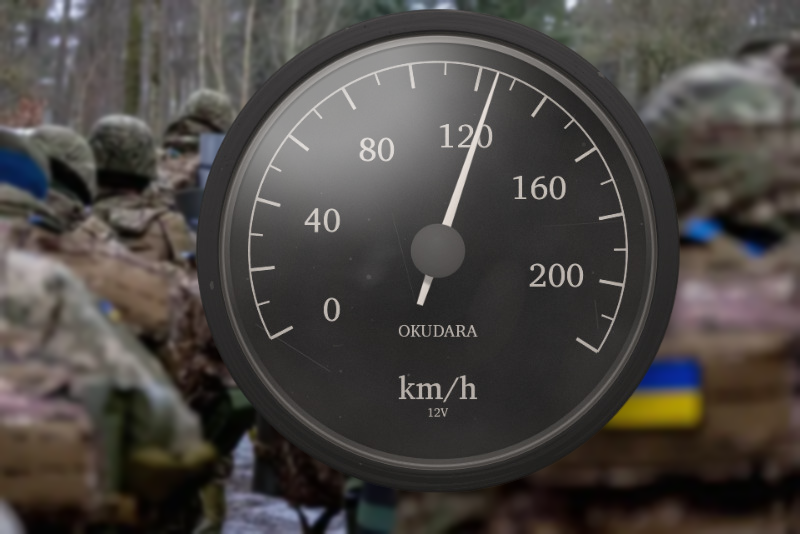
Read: {"value": 125, "unit": "km/h"}
